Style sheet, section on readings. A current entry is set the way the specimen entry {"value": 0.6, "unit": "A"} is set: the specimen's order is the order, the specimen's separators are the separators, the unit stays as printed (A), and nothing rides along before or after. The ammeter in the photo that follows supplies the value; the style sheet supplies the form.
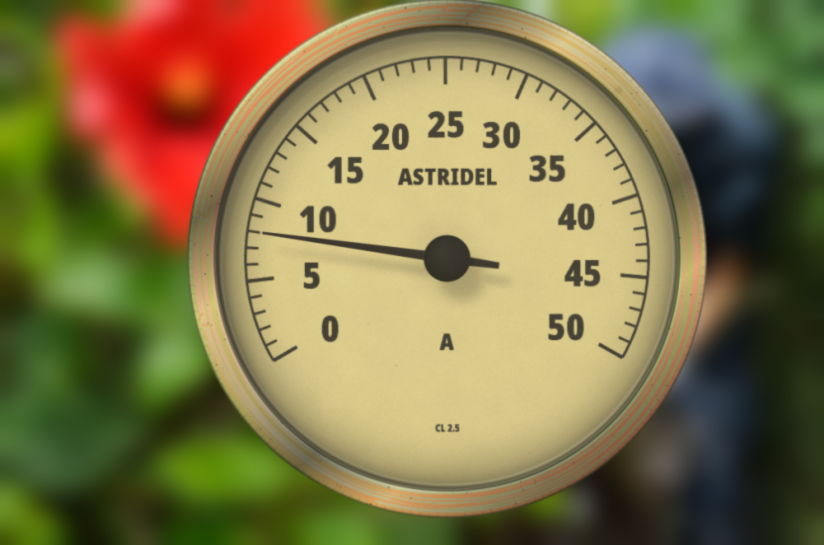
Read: {"value": 8, "unit": "A"}
